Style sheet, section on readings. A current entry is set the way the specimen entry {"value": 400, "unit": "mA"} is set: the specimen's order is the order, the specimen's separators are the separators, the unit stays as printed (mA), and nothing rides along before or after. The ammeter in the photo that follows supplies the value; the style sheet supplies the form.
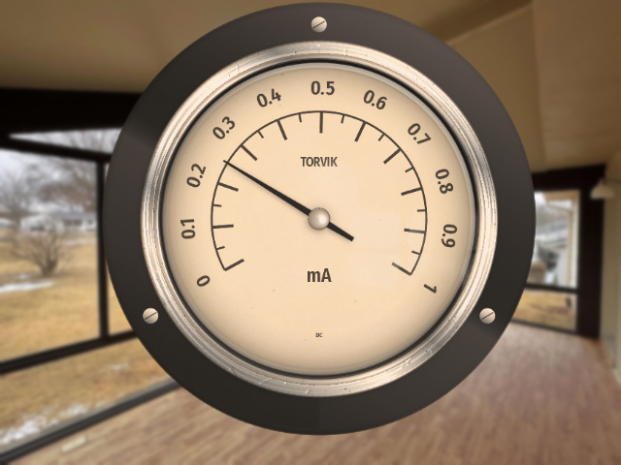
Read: {"value": 0.25, "unit": "mA"}
